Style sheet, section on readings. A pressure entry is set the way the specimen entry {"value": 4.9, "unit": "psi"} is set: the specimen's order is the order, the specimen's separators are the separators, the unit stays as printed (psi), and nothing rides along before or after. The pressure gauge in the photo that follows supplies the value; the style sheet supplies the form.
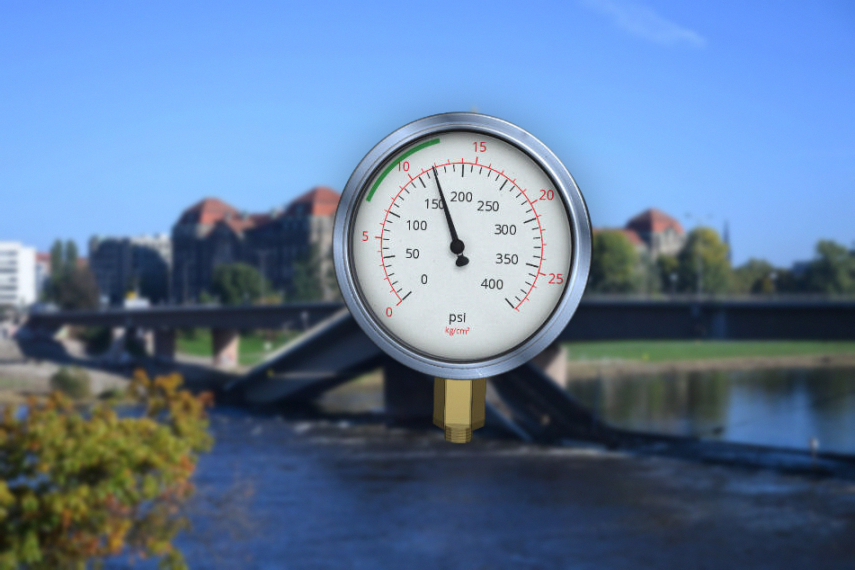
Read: {"value": 170, "unit": "psi"}
